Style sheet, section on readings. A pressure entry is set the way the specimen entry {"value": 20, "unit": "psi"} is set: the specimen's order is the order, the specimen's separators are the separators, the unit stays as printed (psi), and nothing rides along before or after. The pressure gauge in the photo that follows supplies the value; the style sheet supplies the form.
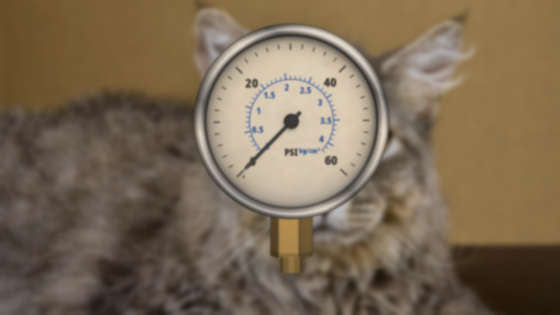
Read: {"value": 0, "unit": "psi"}
